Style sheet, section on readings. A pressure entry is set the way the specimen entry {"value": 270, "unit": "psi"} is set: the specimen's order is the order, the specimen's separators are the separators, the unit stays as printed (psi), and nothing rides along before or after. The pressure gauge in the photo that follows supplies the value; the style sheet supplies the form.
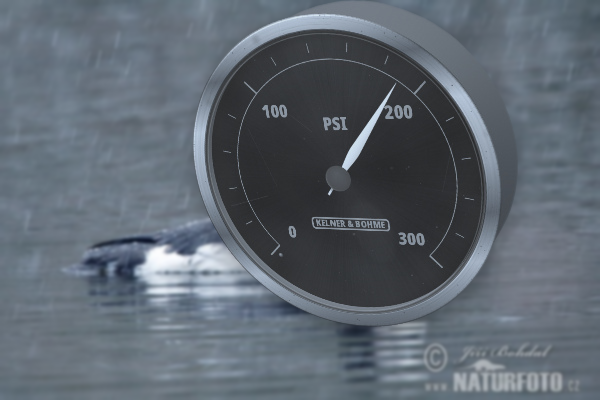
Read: {"value": 190, "unit": "psi"}
